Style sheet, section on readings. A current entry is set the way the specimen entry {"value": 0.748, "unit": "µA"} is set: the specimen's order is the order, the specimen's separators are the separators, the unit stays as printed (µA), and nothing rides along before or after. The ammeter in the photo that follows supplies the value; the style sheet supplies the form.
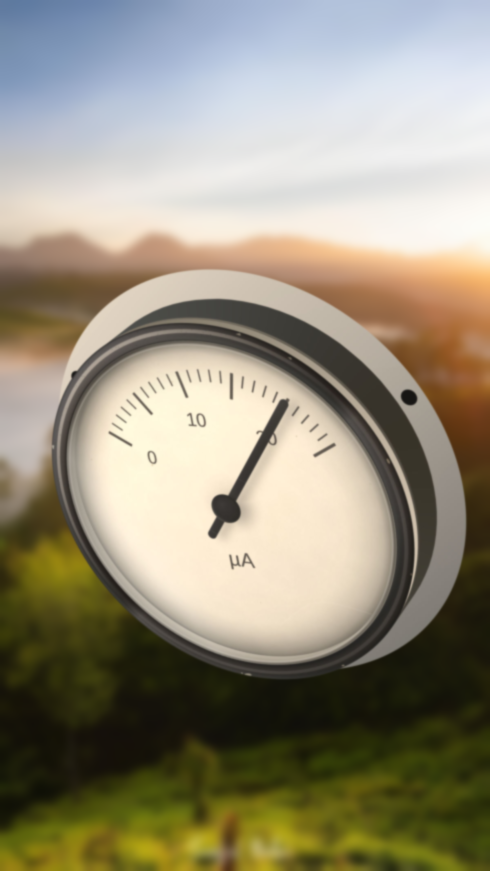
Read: {"value": 20, "unit": "µA"}
